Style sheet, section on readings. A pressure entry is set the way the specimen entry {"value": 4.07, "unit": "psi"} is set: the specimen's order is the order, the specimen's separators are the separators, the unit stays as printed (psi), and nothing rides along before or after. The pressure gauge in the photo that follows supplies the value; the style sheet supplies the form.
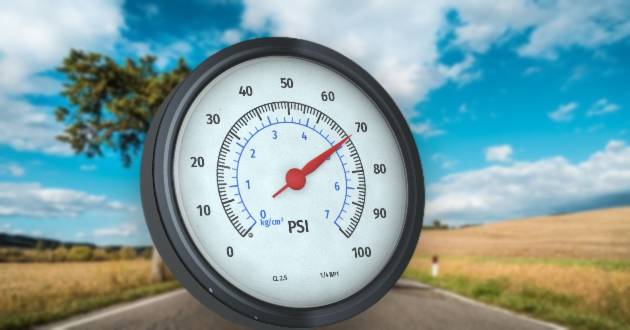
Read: {"value": 70, "unit": "psi"}
